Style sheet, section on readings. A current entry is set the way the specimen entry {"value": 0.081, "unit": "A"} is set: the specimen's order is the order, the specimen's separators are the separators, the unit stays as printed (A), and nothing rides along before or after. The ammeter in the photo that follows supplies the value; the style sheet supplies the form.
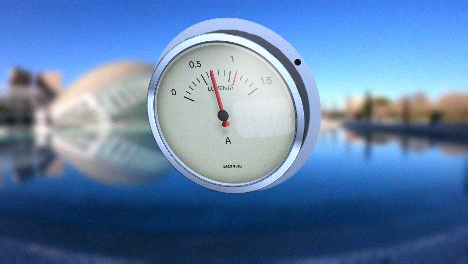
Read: {"value": 0.7, "unit": "A"}
